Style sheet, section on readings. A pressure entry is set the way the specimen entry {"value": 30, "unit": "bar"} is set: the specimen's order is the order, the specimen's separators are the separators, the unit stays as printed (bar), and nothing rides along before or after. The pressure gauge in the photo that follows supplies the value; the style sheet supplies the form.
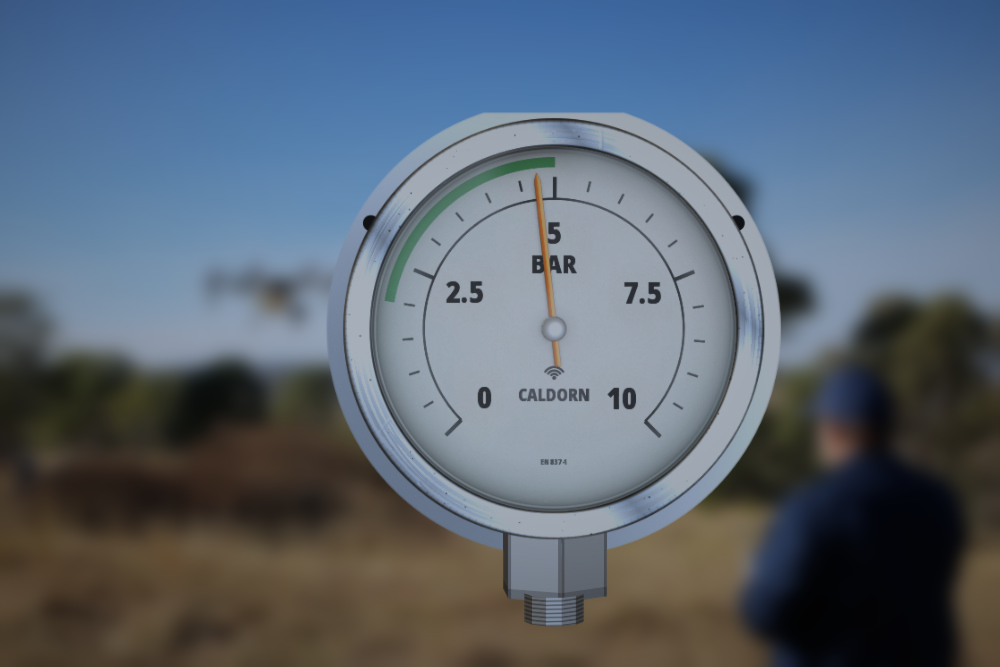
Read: {"value": 4.75, "unit": "bar"}
